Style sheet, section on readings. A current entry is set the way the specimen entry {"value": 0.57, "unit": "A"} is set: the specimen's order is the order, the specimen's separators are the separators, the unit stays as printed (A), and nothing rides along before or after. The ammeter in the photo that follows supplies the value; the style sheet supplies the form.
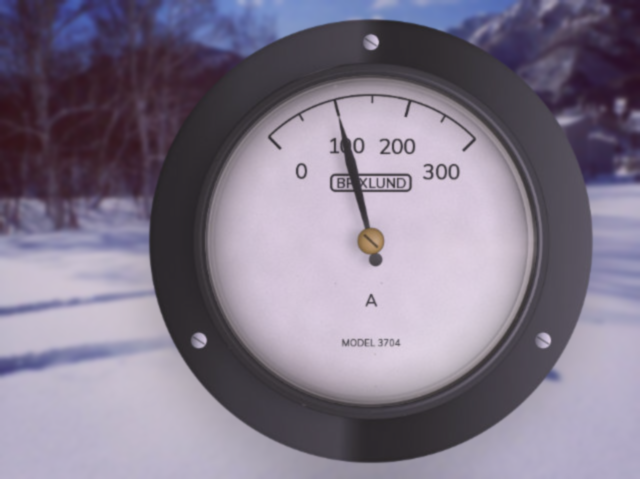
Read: {"value": 100, "unit": "A"}
